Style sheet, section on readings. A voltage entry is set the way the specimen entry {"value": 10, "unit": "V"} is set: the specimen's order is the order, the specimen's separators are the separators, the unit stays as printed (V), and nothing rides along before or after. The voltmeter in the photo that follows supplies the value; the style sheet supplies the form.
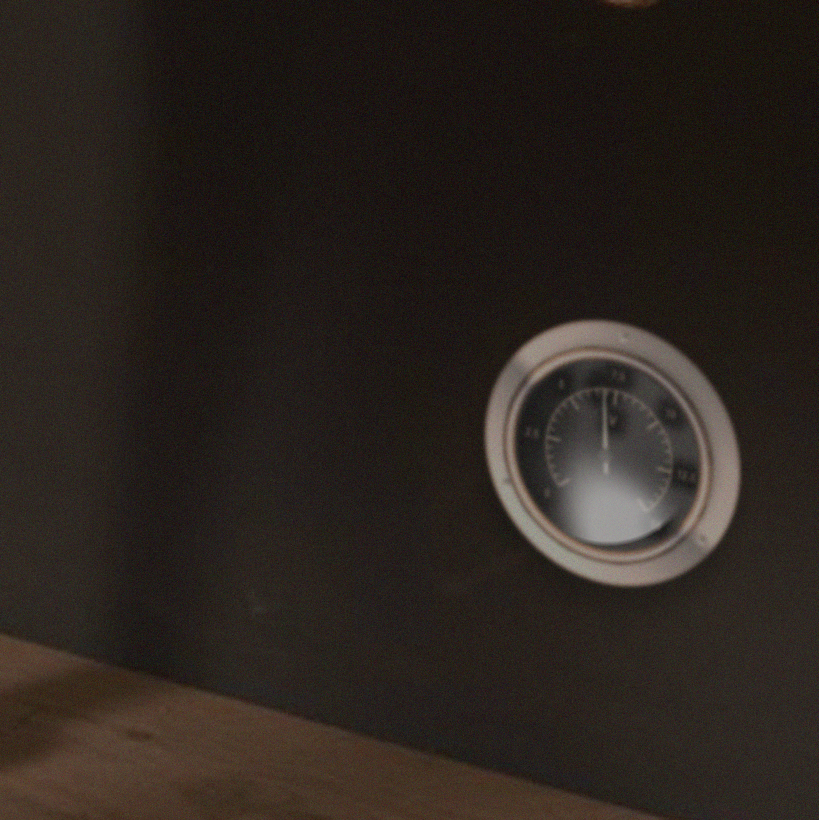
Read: {"value": 7, "unit": "V"}
